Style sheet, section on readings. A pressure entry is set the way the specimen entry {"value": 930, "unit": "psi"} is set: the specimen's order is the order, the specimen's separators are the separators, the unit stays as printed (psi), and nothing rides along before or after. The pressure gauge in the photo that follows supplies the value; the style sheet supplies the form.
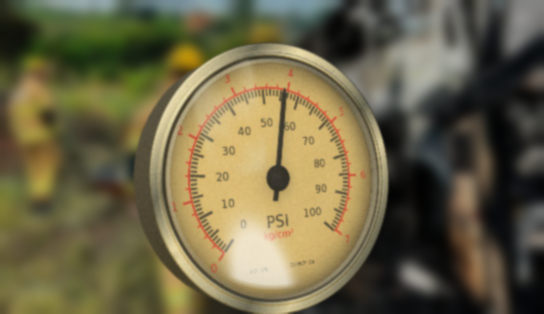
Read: {"value": 55, "unit": "psi"}
